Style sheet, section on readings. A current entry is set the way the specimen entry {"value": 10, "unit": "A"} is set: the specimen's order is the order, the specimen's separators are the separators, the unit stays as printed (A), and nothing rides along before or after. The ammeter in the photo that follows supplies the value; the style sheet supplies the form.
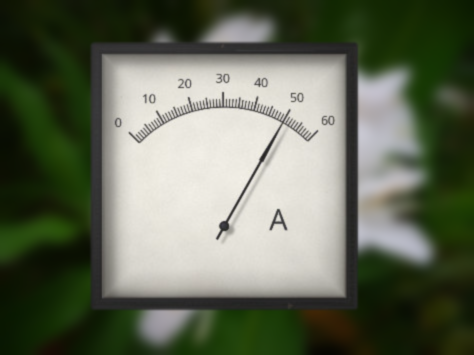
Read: {"value": 50, "unit": "A"}
